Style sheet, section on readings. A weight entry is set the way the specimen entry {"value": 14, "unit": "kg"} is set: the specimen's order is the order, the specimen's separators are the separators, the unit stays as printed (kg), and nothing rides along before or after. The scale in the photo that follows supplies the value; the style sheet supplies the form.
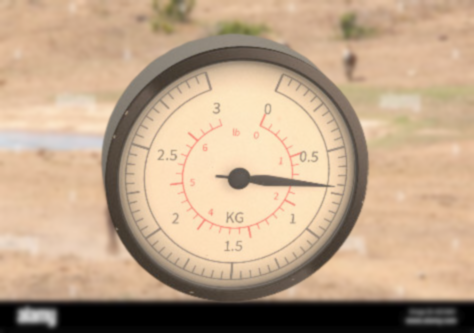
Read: {"value": 0.7, "unit": "kg"}
